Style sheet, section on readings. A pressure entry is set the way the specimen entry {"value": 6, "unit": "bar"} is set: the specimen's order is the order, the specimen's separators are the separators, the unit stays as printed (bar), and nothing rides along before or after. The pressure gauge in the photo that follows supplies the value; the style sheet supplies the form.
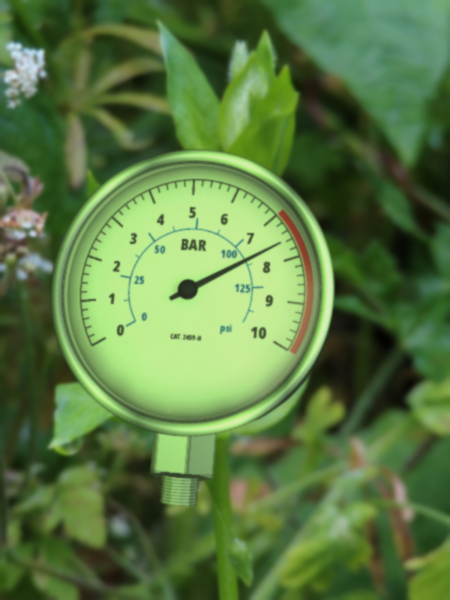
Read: {"value": 7.6, "unit": "bar"}
